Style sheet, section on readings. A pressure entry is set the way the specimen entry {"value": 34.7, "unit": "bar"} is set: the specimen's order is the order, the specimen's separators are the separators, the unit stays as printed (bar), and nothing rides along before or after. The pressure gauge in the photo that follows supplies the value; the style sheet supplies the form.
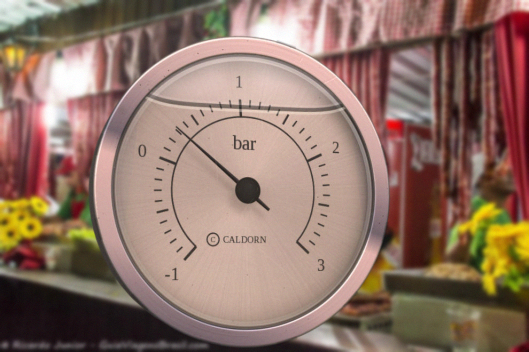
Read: {"value": 0.3, "unit": "bar"}
